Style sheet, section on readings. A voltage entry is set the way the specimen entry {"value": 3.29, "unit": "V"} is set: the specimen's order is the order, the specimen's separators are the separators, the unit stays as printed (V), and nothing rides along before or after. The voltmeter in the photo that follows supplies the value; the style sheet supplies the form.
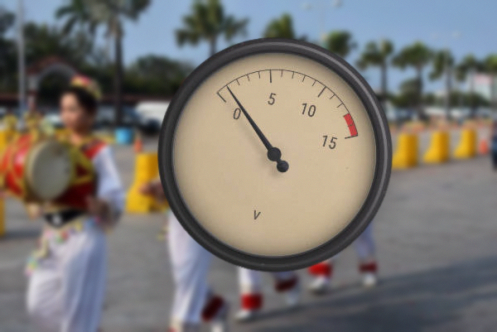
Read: {"value": 1, "unit": "V"}
